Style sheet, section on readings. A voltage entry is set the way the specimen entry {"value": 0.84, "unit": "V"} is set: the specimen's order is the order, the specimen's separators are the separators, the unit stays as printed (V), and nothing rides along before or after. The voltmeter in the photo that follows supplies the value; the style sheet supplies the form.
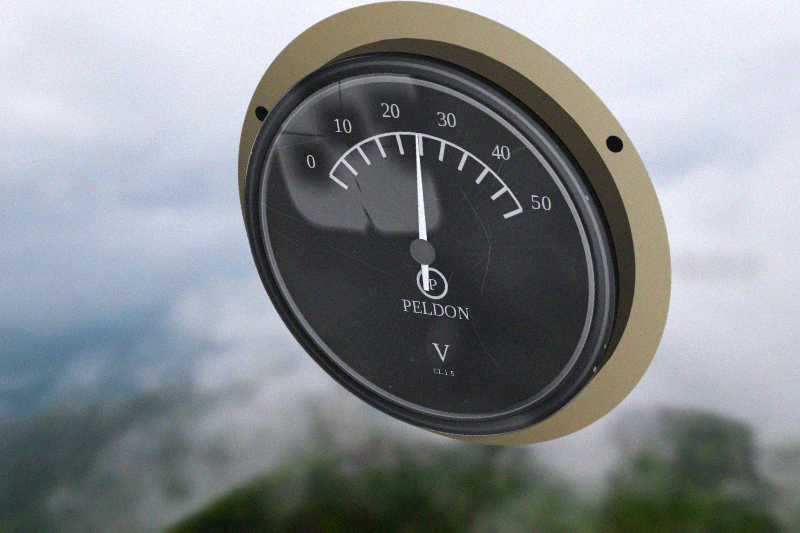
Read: {"value": 25, "unit": "V"}
